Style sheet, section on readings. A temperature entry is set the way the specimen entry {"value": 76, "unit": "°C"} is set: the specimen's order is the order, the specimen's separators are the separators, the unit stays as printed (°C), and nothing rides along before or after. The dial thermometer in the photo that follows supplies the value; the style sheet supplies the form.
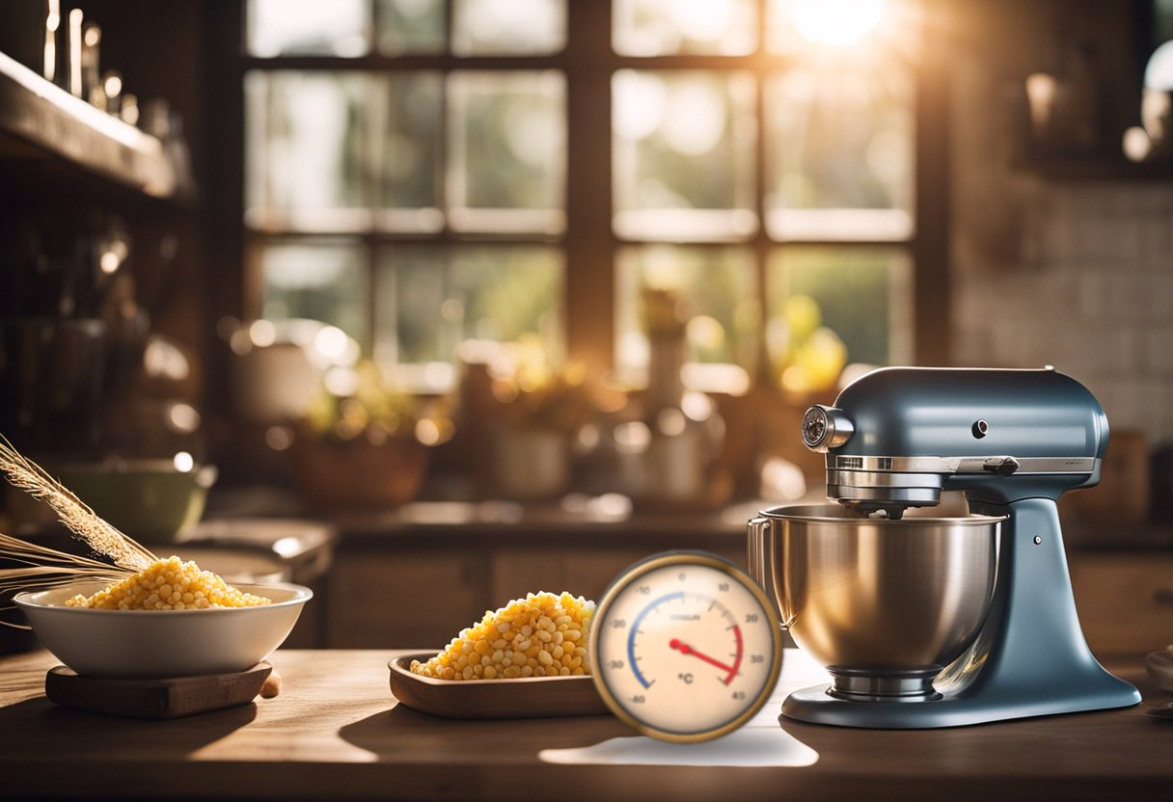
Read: {"value": 35, "unit": "°C"}
